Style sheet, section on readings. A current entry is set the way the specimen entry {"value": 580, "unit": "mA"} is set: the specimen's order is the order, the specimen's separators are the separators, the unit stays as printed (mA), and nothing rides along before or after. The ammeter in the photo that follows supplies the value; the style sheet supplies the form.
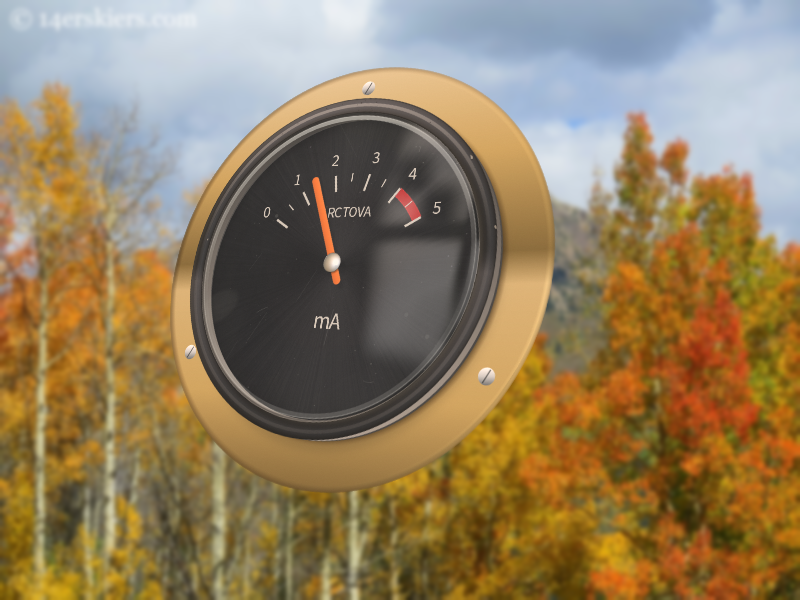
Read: {"value": 1.5, "unit": "mA"}
